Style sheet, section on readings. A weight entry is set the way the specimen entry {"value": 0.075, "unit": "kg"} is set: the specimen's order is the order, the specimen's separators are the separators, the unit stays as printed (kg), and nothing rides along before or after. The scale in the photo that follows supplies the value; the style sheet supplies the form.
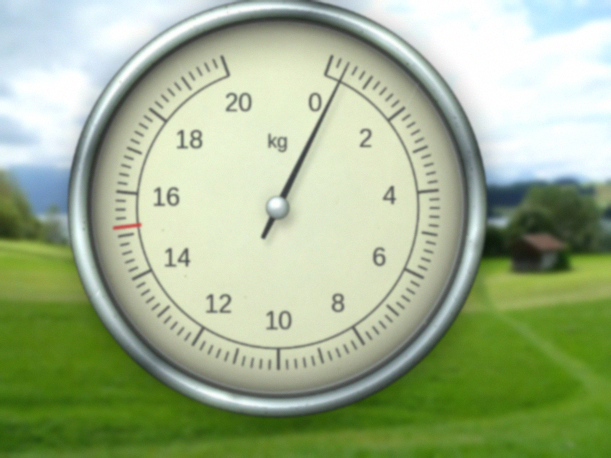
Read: {"value": 0.4, "unit": "kg"}
